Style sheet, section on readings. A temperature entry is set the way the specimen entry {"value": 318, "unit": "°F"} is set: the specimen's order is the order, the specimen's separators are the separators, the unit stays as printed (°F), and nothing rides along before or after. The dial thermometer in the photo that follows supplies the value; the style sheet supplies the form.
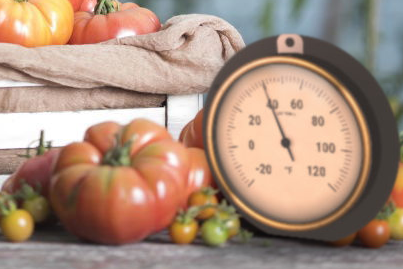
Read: {"value": 40, "unit": "°F"}
